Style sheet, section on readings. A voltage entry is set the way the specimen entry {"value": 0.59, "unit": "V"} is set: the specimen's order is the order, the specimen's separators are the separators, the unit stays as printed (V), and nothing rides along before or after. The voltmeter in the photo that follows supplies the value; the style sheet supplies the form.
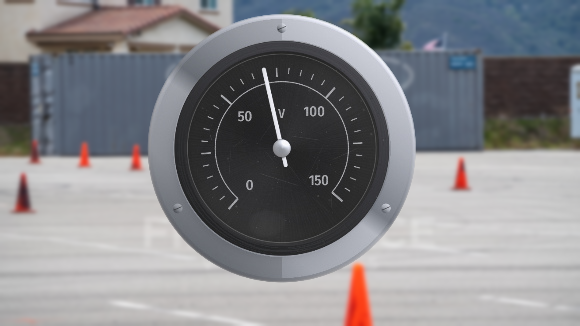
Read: {"value": 70, "unit": "V"}
